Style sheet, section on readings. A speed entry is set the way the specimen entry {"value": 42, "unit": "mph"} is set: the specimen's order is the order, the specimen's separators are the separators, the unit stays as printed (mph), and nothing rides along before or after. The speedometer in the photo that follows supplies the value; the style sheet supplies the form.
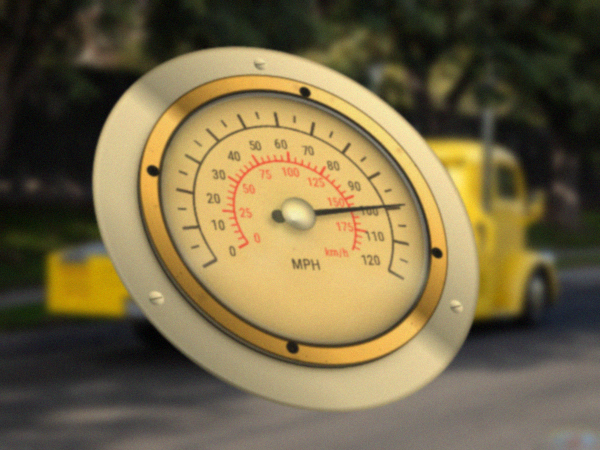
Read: {"value": 100, "unit": "mph"}
